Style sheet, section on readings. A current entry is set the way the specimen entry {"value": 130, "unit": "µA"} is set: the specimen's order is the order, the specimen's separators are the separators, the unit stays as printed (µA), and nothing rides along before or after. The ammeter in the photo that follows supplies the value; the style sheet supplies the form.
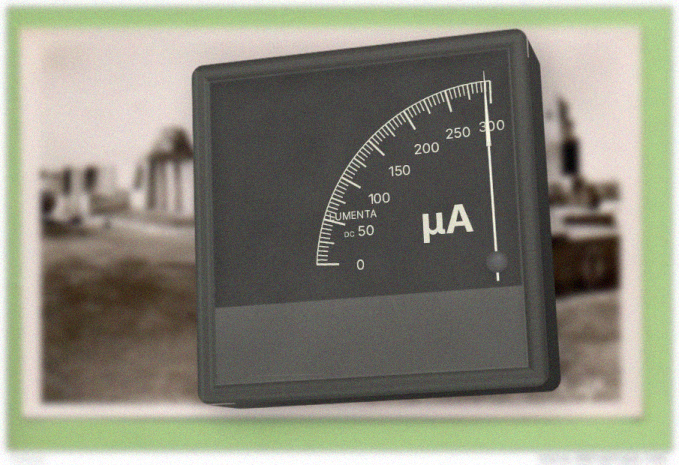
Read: {"value": 295, "unit": "µA"}
